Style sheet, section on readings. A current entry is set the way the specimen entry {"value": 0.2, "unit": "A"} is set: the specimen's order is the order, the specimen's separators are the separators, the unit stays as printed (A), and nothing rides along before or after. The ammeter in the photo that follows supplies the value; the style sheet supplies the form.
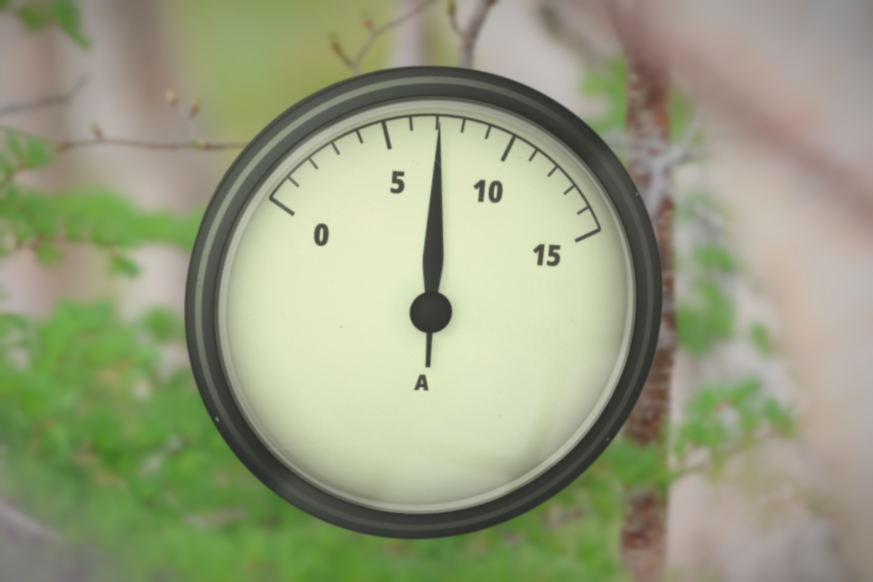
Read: {"value": 7, "unit": "A"}
